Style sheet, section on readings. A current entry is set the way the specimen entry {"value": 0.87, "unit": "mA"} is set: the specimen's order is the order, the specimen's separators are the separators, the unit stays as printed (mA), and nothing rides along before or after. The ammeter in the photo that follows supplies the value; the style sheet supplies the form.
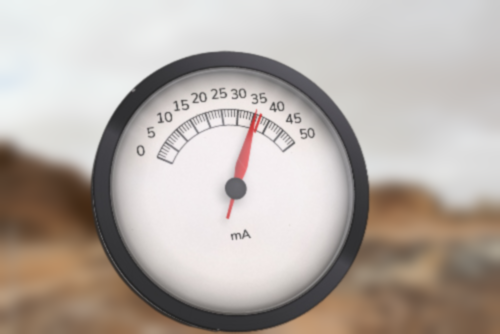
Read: {"value": 35, "unit": "mA"}
